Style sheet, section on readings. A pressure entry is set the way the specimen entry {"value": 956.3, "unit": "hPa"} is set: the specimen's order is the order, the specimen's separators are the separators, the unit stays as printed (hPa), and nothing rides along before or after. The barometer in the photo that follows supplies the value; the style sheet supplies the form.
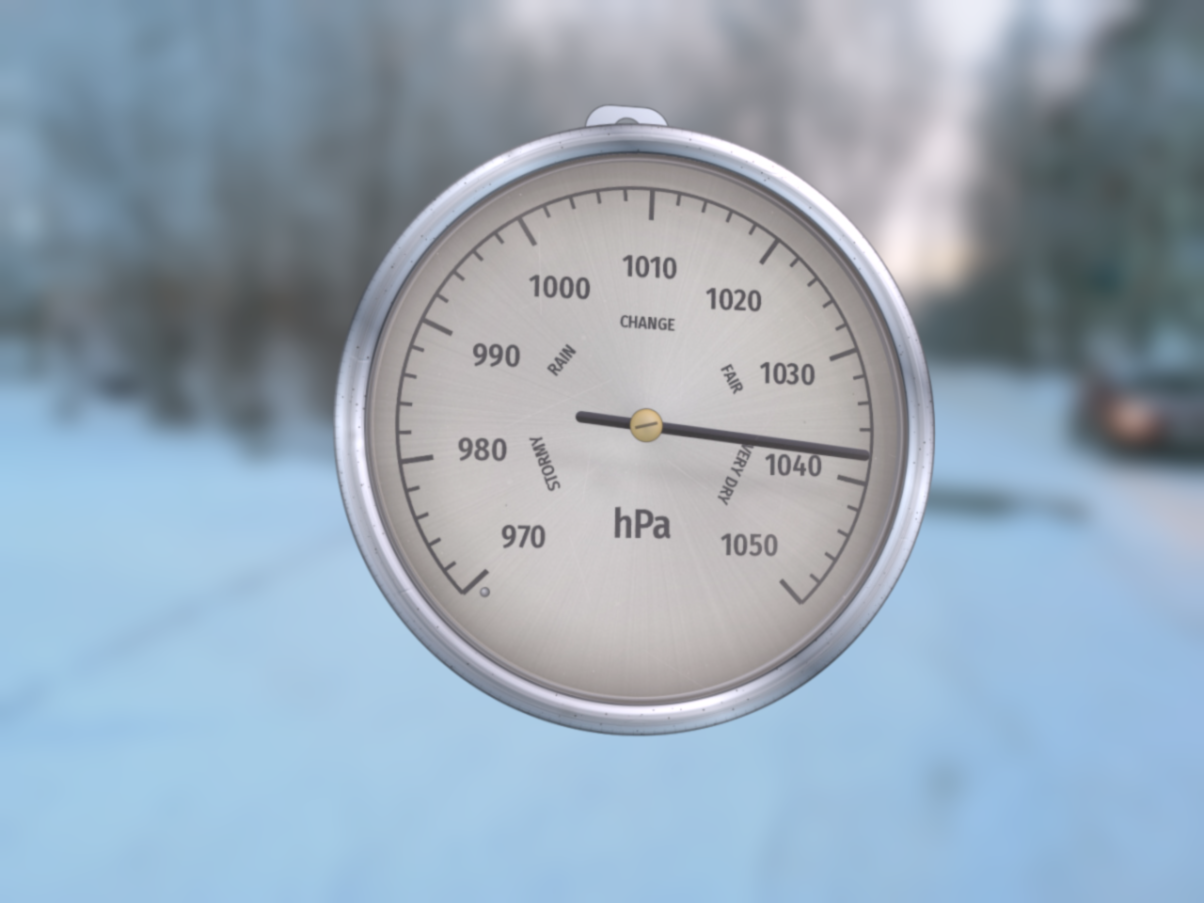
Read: {"value": 1038, "unit": "hPa"}
